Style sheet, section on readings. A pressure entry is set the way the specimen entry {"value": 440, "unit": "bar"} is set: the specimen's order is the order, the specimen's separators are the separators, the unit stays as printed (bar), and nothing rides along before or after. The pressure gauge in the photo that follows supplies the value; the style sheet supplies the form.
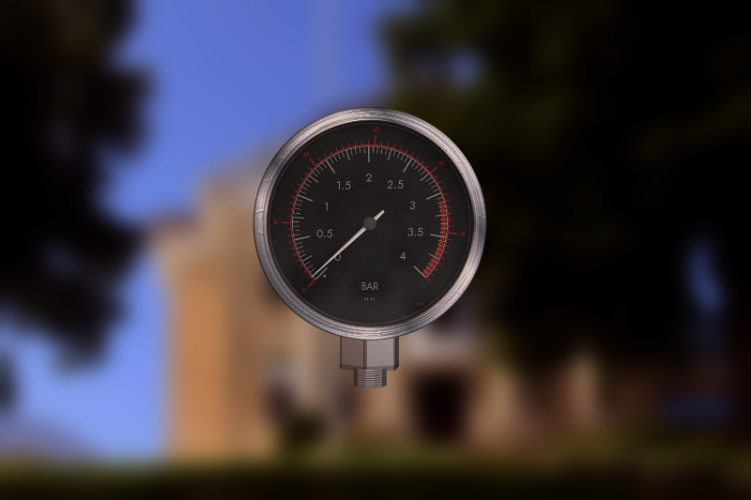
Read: {"value": 0.05, "unit": "bar"}
